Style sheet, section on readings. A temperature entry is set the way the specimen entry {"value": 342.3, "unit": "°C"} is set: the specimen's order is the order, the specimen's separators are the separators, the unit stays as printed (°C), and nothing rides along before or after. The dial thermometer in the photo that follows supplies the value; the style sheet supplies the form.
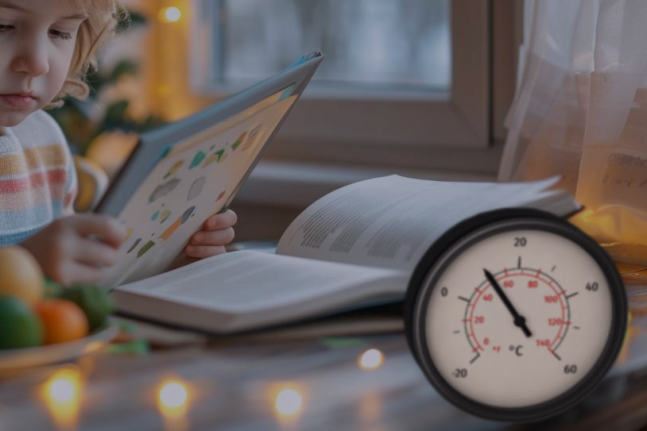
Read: {"value": 10, "unit": "°C"}
